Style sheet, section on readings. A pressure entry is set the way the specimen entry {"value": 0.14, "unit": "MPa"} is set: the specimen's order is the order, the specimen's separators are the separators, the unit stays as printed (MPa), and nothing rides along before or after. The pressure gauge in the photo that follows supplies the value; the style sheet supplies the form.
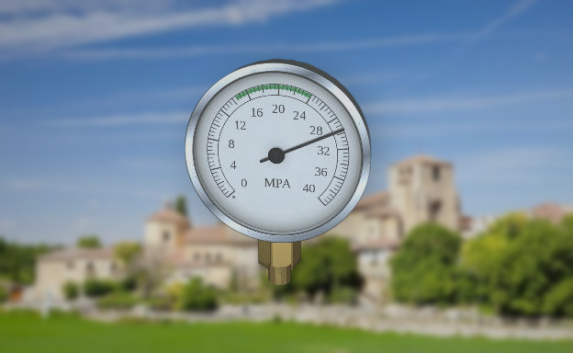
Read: {"value": 29.5, "unit": "MPa"}
